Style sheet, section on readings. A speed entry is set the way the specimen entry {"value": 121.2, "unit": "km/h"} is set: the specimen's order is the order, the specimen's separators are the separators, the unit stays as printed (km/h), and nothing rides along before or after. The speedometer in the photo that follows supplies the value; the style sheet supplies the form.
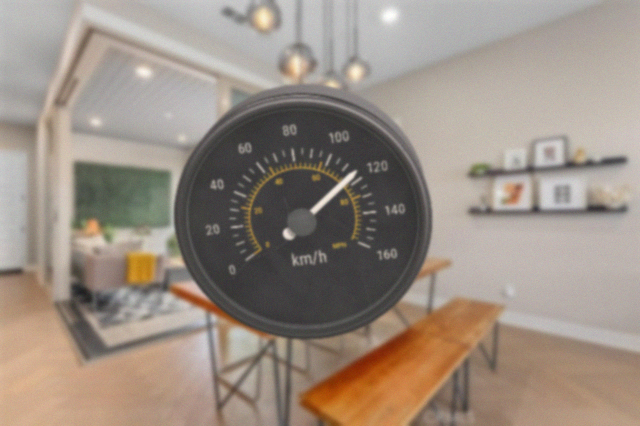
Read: {"value": 115, "unit": "km/h"}
